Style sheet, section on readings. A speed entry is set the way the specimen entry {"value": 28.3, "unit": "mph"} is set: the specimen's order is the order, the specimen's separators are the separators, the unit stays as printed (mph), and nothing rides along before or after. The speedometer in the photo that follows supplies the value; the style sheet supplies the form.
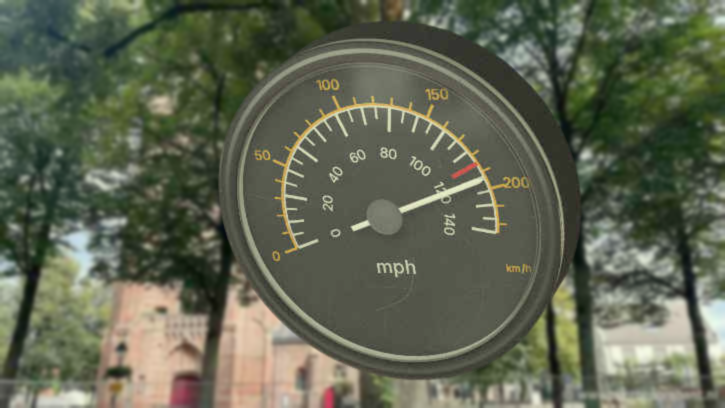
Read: {"value": 120, "unit": "mph"}
